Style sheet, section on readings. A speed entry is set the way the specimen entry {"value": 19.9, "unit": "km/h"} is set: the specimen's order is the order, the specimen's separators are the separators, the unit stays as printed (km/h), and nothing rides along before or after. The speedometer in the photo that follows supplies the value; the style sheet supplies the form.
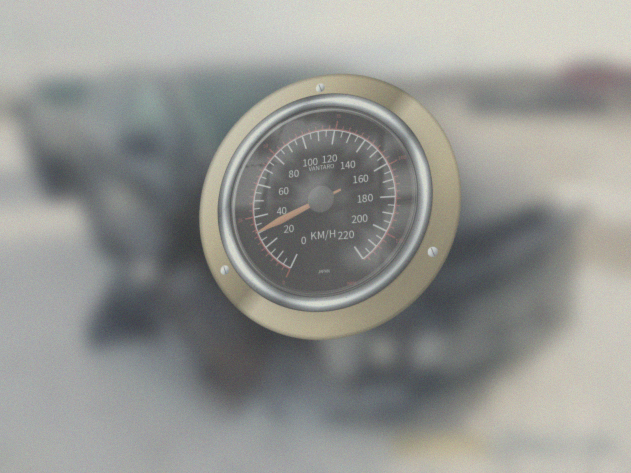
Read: {"value": 30, "unit": "km/h"}
